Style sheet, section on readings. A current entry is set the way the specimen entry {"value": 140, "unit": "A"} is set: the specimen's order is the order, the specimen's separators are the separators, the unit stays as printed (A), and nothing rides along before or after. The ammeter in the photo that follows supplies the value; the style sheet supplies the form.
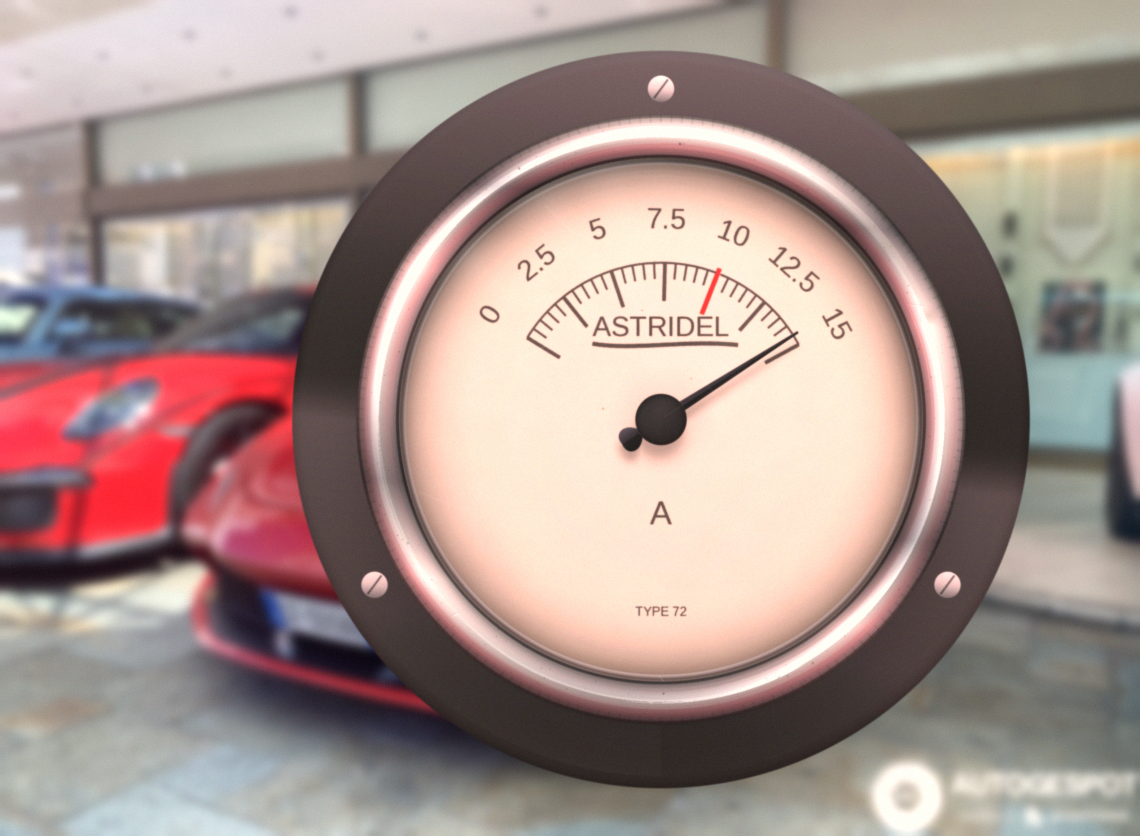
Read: {"value": 14.5, "unit": "A"}
